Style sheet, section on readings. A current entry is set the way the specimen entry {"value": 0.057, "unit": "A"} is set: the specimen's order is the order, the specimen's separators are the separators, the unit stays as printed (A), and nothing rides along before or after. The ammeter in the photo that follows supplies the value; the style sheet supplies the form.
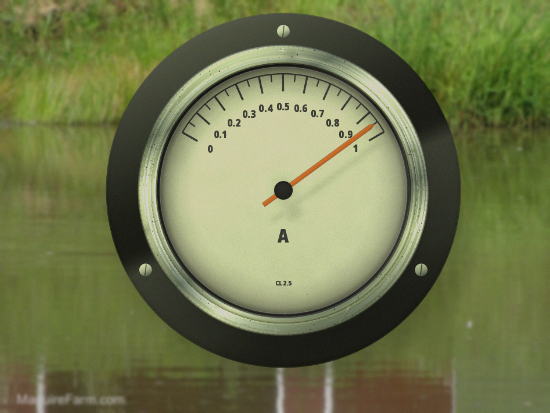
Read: {"value": 0.95, "unit": "A"}
